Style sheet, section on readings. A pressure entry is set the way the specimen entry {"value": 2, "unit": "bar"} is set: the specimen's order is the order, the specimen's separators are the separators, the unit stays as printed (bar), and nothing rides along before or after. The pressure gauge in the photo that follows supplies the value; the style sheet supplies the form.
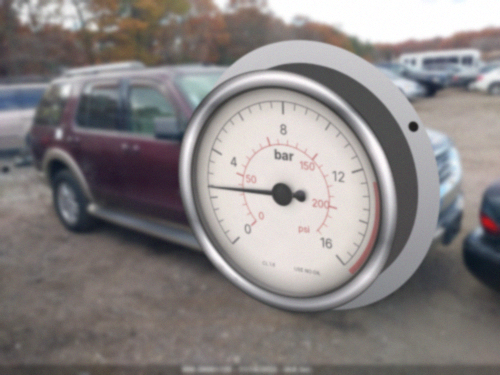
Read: {"value": 2.5, "unit": "bar"}
